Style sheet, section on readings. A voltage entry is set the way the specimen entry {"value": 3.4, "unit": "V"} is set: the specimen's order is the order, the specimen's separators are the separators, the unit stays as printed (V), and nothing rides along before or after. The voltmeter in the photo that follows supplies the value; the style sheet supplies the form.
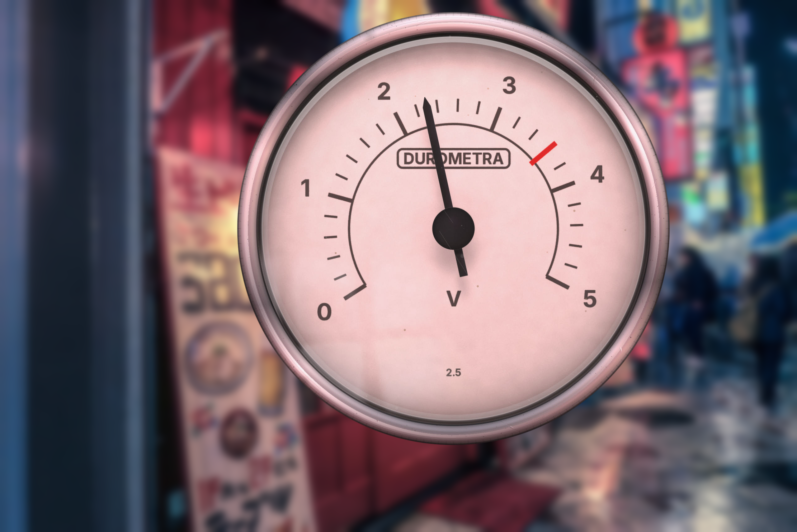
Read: {"value": 2.3, "unit": "V"}
